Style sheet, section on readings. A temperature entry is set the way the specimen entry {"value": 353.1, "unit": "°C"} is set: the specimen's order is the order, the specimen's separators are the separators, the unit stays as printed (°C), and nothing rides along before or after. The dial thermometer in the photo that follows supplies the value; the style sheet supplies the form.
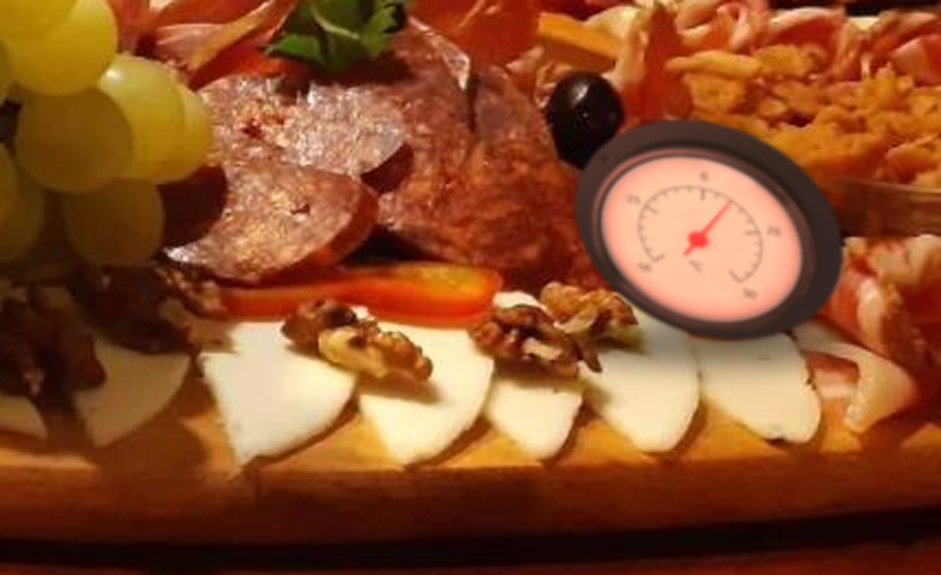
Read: {"value": 10, "unit": "°C"}
